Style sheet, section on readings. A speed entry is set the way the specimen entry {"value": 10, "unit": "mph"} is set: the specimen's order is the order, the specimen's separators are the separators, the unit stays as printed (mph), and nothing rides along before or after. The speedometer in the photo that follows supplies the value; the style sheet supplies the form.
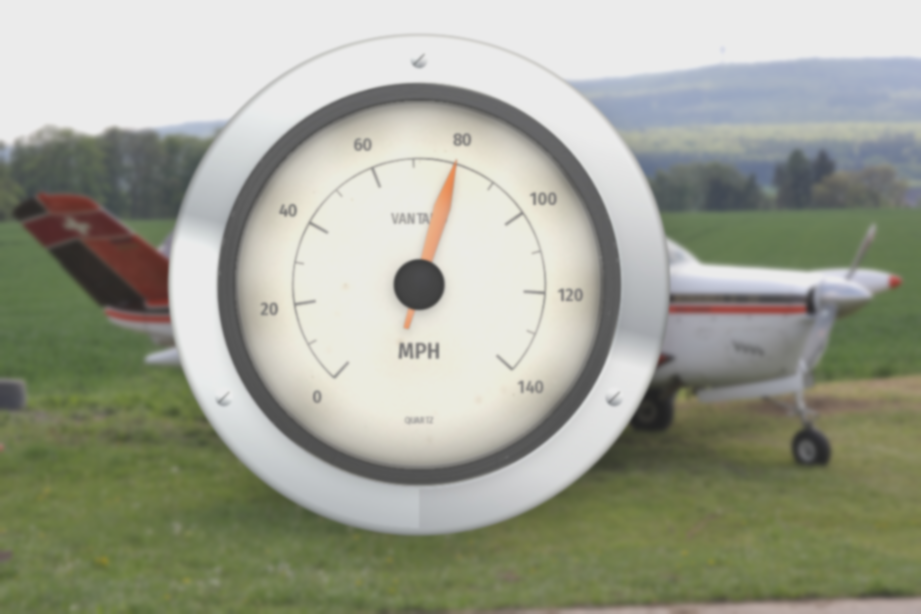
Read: {"value": 80, "unit": "mph"}
